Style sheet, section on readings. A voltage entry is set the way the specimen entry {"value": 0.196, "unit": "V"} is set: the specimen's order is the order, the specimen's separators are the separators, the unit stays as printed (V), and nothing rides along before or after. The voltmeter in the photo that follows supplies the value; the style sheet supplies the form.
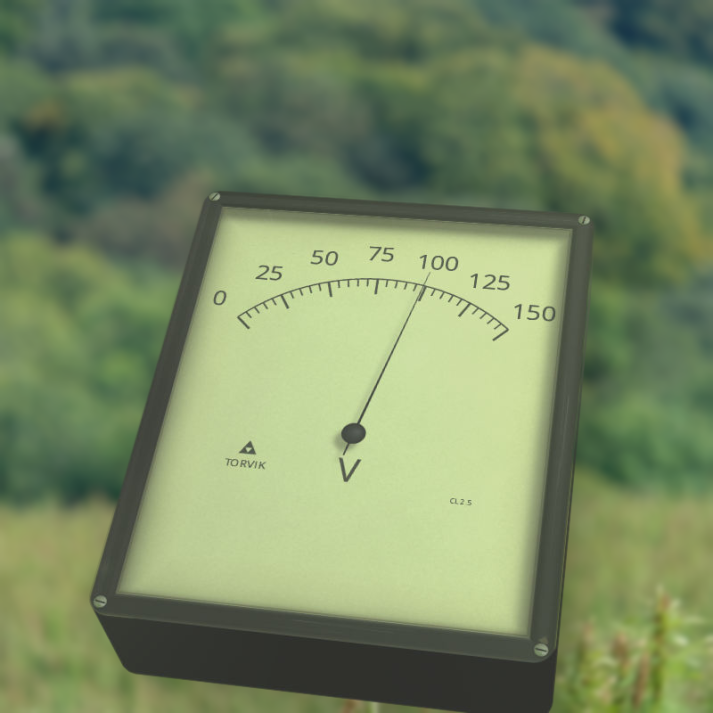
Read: {"value": 100, "unit": "V"}
